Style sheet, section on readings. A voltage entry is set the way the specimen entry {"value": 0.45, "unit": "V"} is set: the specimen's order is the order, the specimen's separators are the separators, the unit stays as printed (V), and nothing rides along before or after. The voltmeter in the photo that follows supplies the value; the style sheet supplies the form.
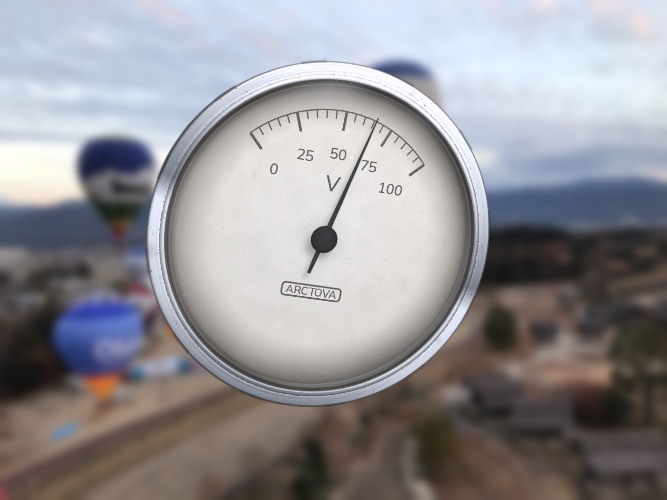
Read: {"value": 65, "unit": "V"}
